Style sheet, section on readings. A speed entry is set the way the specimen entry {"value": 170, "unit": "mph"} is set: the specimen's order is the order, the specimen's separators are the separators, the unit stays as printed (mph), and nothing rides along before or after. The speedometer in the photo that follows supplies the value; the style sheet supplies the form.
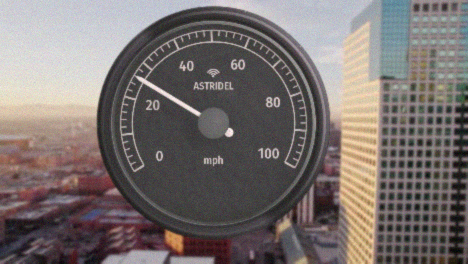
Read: {"value": 26, "unit": "mph"}
